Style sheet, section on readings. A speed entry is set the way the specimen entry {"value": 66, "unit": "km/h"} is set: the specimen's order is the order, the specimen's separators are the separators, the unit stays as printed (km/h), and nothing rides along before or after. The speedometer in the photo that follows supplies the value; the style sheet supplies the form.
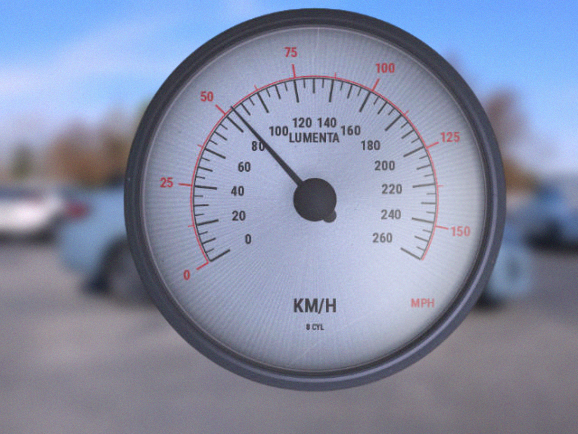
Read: {"value": 85, "unit": "km/h"}
